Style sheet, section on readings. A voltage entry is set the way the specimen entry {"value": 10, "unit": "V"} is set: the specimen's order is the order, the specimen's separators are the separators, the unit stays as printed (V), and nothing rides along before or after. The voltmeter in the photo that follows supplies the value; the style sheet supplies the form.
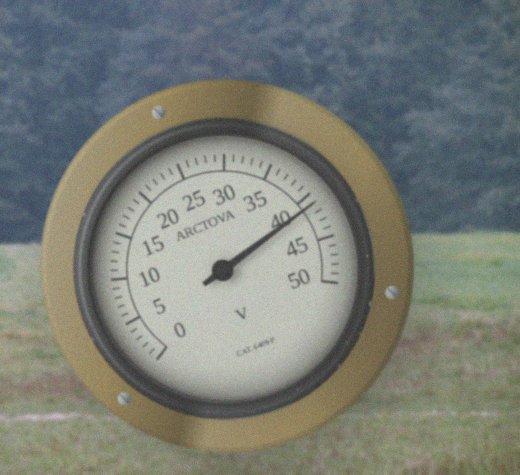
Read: {"value": 41, "unit": "V"}
